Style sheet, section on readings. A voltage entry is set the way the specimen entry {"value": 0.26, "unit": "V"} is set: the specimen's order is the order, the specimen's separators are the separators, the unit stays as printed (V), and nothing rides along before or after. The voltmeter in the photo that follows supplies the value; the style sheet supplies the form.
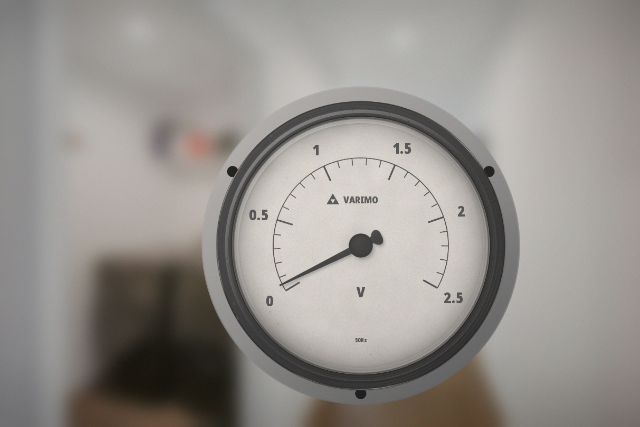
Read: {"value": 0.05, "unit": "V"}
